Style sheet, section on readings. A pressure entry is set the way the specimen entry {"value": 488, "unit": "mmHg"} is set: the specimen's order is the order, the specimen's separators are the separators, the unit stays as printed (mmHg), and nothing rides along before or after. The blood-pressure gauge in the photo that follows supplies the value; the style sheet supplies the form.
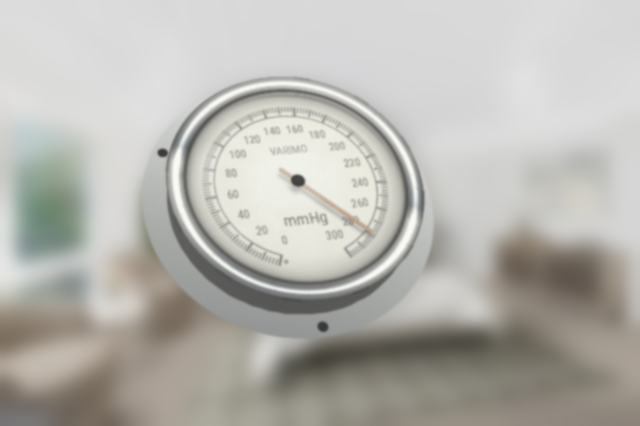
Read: {"value": 280, "unit": "mmHg"}
